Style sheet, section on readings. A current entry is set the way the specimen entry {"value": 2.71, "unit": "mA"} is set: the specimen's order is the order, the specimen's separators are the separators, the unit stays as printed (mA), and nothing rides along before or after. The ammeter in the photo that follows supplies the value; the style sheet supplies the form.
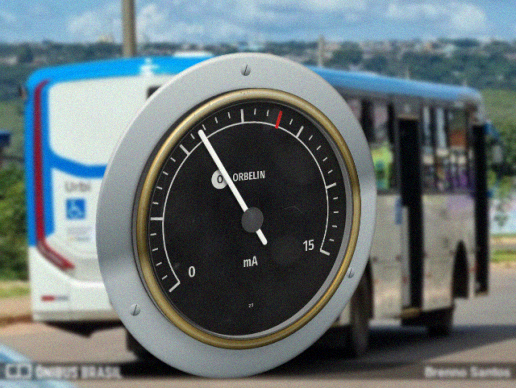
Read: {"value": 5.75, "unit": "mA"}
